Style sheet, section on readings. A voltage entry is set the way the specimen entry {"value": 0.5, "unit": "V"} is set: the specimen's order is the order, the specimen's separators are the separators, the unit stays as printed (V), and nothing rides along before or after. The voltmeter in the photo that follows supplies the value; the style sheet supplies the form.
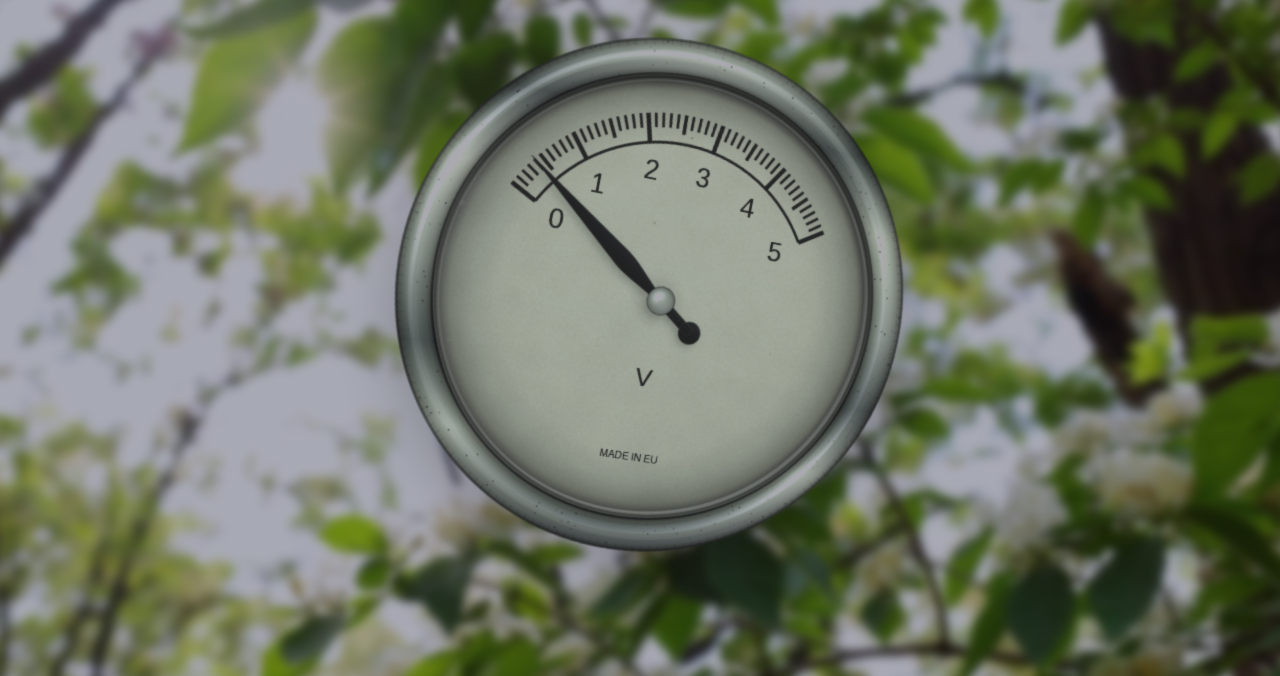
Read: {"value": 0.4, "unit": "V"}
